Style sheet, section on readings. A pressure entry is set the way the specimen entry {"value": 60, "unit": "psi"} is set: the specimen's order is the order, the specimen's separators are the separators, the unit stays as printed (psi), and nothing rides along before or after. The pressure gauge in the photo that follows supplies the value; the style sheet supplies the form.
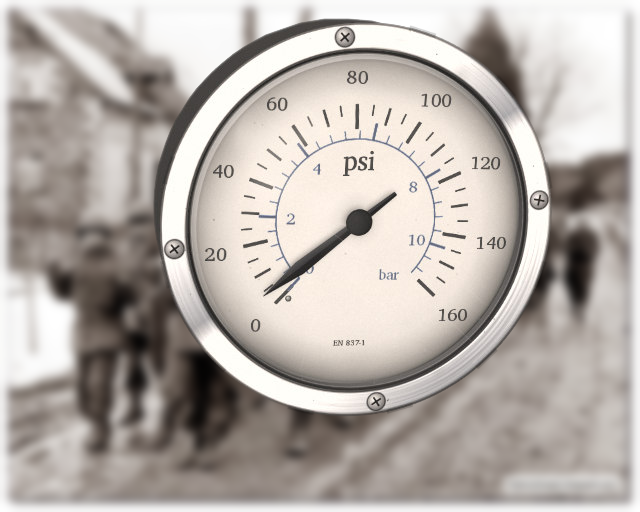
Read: {"value": 5, "unit": "psi"}
